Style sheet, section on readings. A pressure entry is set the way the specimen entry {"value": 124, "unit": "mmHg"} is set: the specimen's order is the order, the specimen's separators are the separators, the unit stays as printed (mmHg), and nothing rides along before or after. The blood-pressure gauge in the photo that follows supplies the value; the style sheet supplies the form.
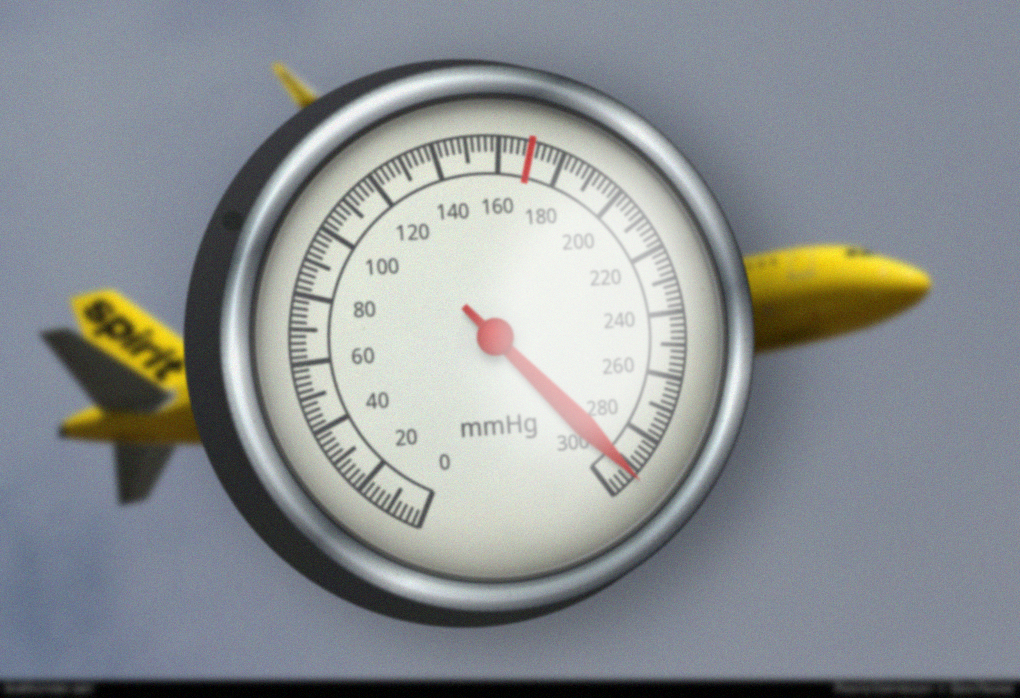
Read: {"value": 292, "unit": "mmHg"}
